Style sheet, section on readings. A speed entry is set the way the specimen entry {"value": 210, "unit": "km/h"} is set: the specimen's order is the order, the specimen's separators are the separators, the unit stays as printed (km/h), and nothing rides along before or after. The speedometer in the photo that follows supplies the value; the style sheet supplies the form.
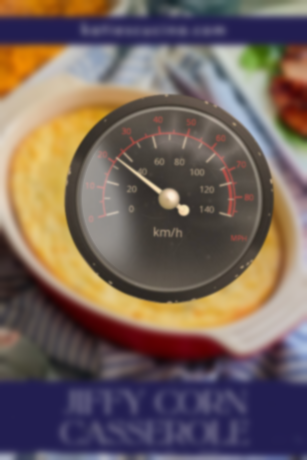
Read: {"value": 35, "unit": "km/h"}
